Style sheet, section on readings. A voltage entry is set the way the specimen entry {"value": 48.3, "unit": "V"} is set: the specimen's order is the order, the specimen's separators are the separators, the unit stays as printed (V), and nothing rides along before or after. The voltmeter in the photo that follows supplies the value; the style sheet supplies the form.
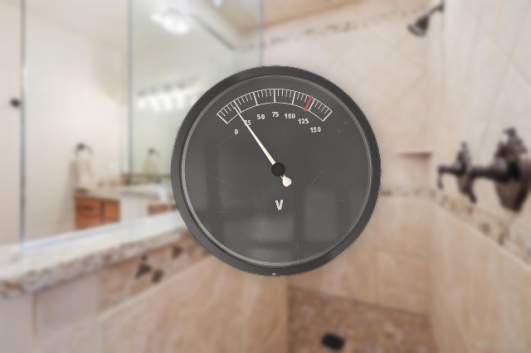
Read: {"value": 20, "unit": "V"}
